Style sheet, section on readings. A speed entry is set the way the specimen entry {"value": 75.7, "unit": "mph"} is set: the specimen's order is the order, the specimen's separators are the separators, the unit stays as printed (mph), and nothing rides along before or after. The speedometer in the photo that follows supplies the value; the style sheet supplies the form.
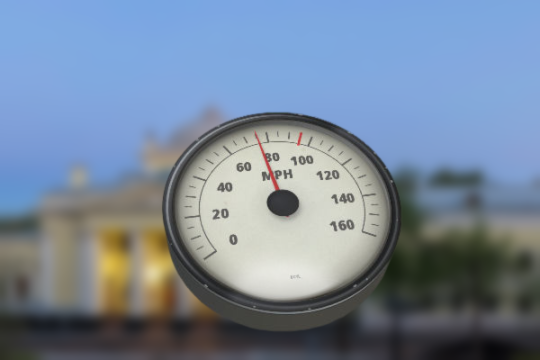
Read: {"value": 75, "unit": "mph"}
